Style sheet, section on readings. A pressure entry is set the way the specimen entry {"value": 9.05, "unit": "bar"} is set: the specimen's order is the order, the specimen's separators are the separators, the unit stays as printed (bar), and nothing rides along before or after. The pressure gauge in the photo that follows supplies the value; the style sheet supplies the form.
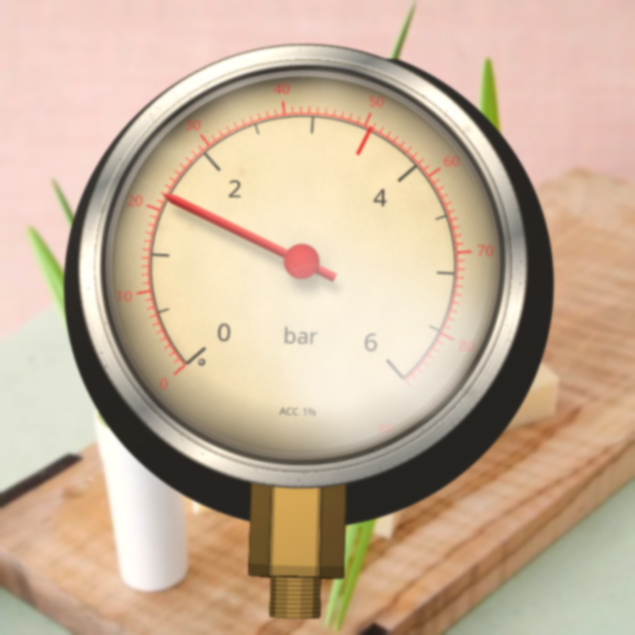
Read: {"value": 1.5, "unit": "bar"}
